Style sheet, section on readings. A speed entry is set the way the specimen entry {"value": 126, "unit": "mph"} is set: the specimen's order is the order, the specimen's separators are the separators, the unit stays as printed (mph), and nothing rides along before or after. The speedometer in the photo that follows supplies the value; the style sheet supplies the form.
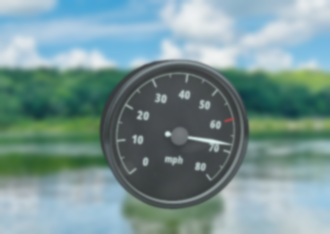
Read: {"value": 67.5, "unit": "mph"}
